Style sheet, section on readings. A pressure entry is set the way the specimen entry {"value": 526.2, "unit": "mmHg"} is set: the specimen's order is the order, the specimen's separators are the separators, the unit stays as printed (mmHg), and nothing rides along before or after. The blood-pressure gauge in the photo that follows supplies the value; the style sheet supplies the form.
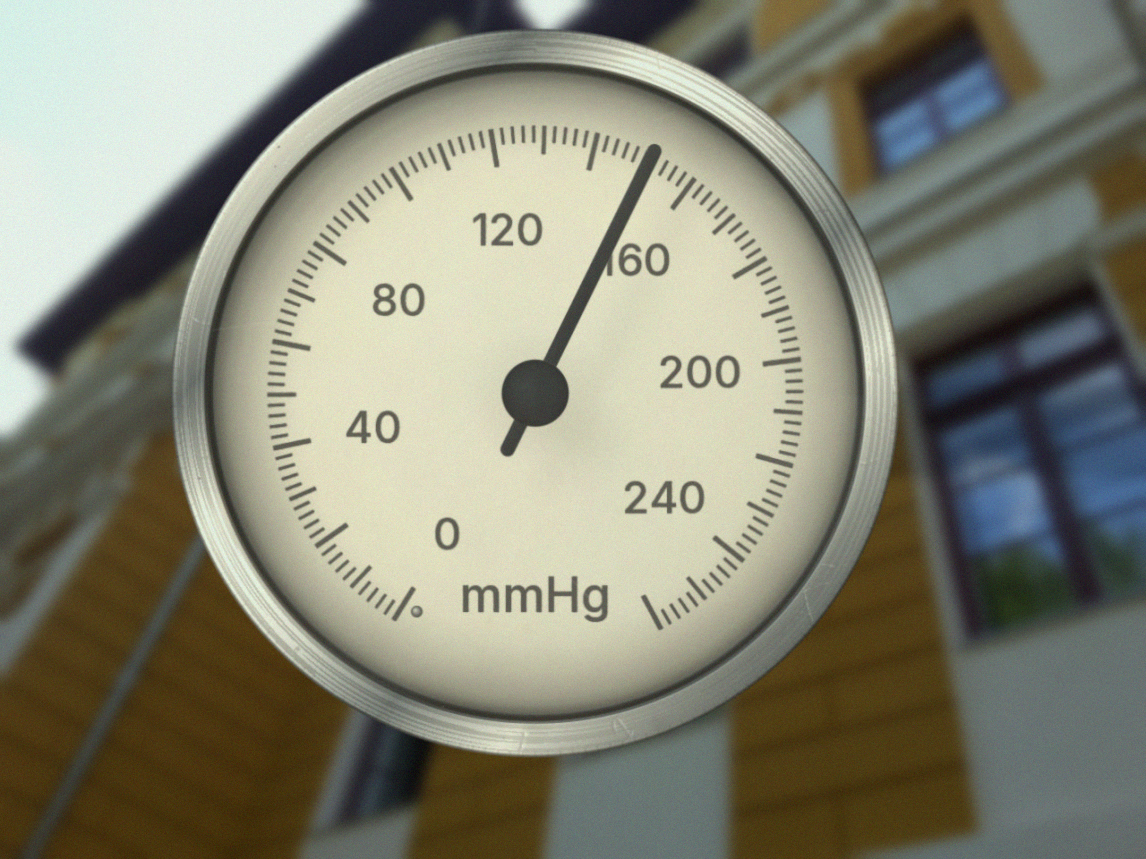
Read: {"value": 151, "unit": "mmHg"}
